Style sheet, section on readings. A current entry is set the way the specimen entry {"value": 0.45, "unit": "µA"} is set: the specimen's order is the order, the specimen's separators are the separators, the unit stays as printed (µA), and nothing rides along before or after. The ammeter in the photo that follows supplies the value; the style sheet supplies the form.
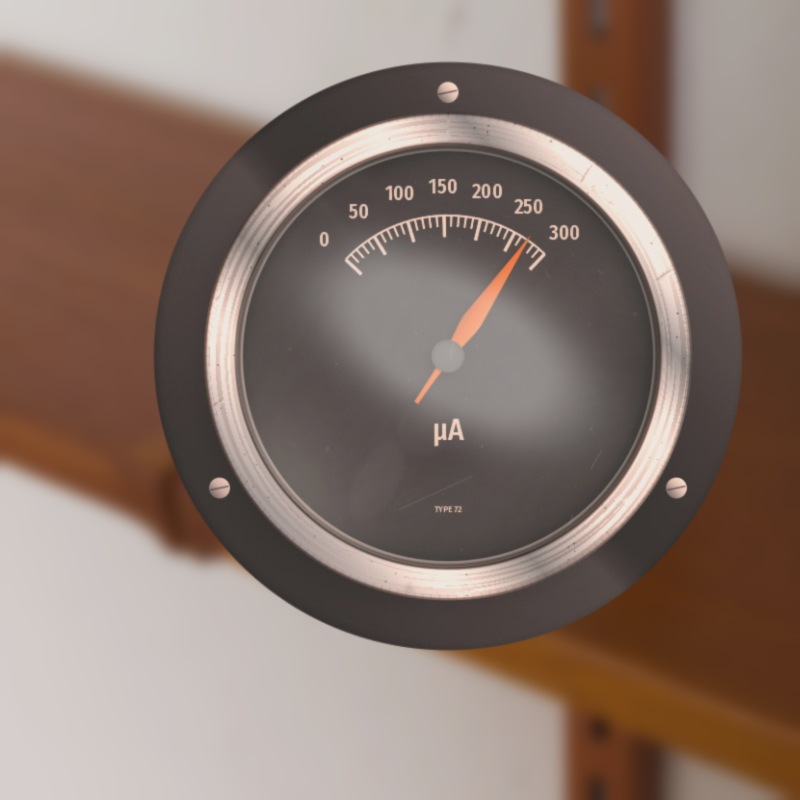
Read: {"value": 270, "unit": "µA"}
